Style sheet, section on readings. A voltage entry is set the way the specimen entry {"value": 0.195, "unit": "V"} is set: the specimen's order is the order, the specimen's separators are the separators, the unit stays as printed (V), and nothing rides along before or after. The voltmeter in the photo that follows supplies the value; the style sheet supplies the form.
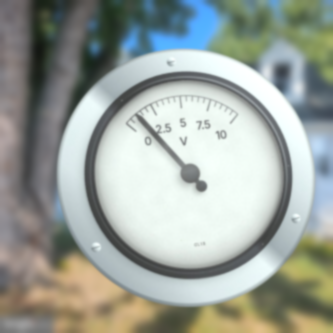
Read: {"value": 1, "unit": "V"}
